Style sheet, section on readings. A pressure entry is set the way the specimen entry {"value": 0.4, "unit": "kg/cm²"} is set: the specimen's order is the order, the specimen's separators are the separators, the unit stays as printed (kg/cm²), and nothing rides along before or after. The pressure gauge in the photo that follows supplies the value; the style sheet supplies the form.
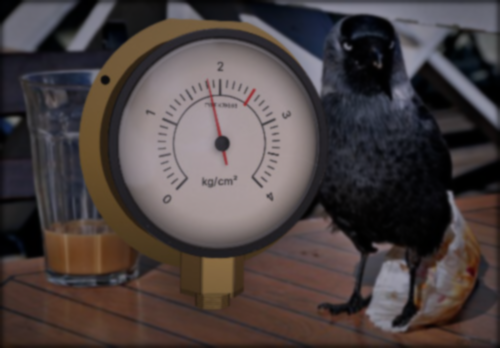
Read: {"value": 1.8, "unit": "kg/cm²"}
